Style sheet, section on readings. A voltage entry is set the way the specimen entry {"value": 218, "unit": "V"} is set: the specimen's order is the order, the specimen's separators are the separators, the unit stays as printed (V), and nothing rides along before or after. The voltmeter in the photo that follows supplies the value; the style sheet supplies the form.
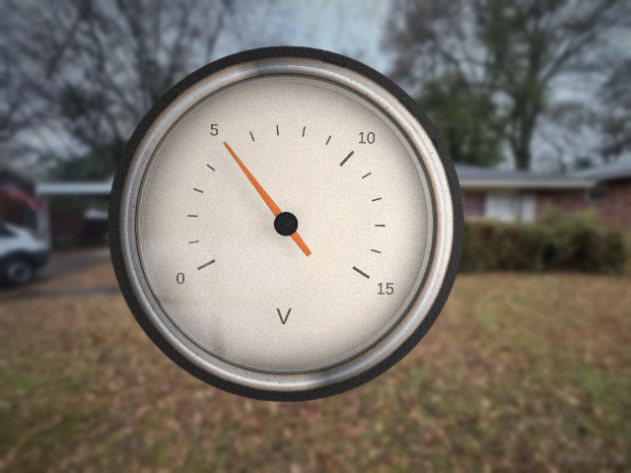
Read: {"value": 5, "unit": "V"}
